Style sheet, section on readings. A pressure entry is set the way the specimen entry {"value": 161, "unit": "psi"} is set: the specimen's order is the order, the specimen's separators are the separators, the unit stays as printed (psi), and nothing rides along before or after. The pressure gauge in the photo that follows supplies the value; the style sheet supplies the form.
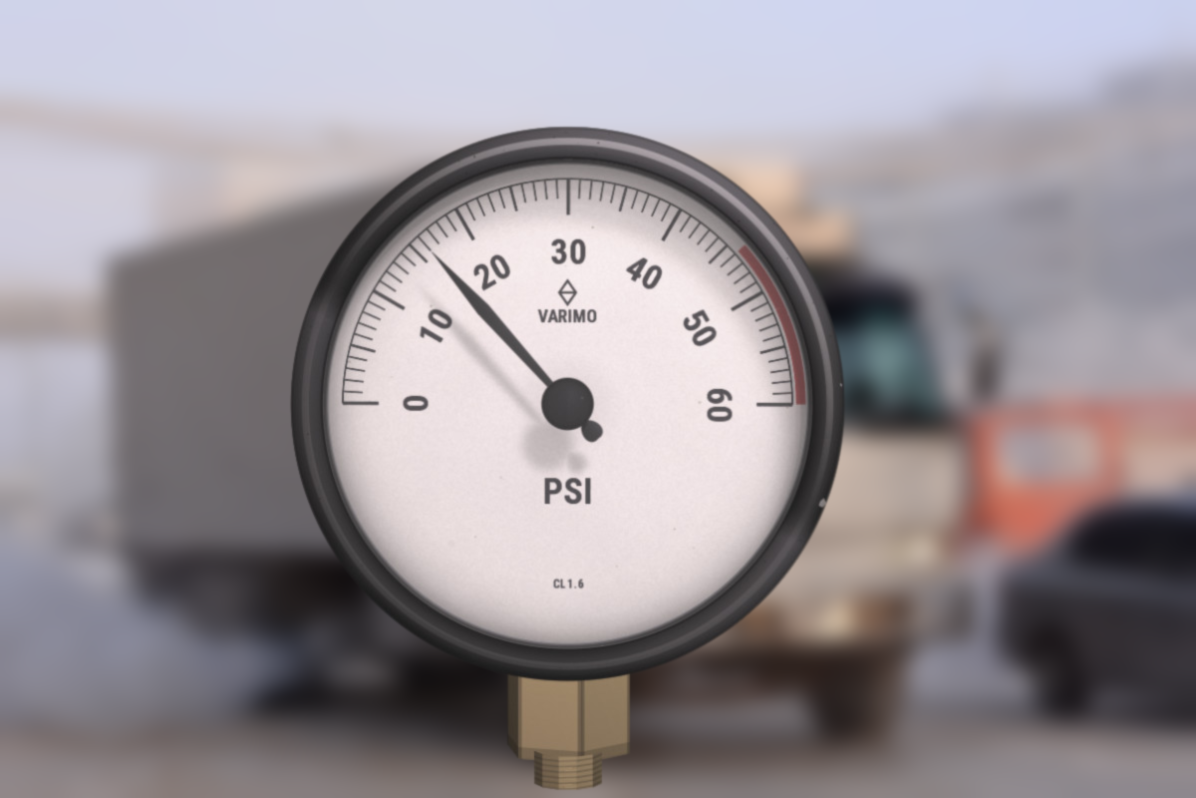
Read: {"value": 16, "unit": "psi"}
